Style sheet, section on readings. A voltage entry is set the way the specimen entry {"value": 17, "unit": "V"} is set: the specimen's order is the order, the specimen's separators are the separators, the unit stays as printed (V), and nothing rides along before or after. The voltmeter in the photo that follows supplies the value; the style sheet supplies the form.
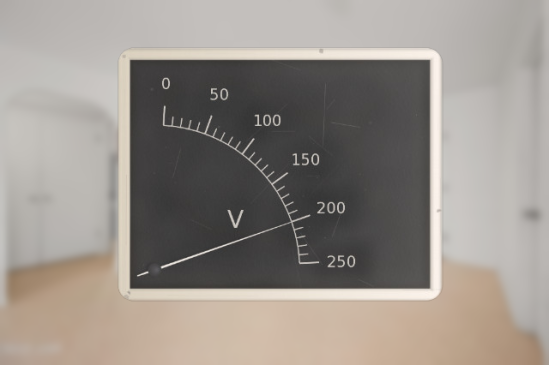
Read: {"value": 200, "unit": "V"}
